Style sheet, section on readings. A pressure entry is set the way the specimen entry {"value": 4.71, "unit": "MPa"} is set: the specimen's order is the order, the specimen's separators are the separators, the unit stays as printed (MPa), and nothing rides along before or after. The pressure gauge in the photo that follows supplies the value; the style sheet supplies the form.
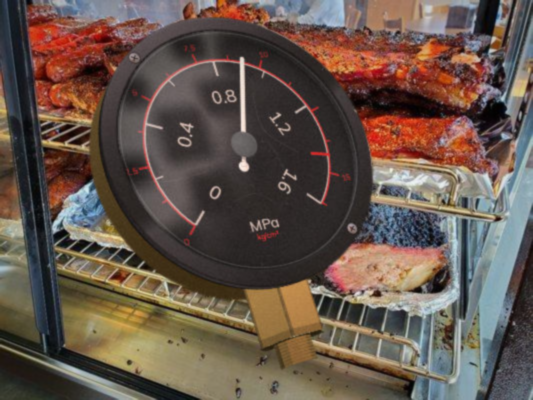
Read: {"value": 0.9, "unit": "MPa"}
